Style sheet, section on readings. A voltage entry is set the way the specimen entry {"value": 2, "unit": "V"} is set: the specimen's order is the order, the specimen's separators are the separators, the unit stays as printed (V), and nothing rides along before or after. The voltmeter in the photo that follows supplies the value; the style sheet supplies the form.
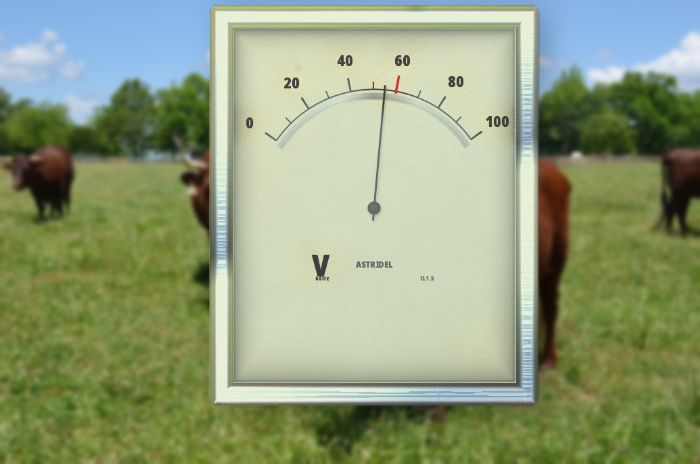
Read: {"value": 55, "unit": "V"}
